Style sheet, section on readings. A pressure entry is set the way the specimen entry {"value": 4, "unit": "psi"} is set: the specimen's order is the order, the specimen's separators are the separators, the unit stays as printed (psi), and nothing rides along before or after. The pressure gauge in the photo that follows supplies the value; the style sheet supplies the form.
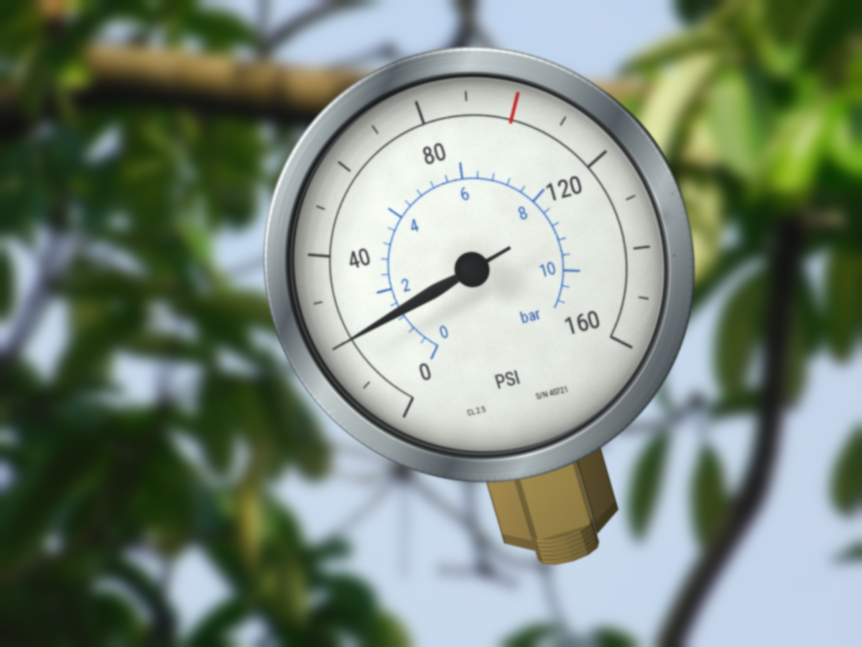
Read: {"value": 20, "unit": "psi"}
